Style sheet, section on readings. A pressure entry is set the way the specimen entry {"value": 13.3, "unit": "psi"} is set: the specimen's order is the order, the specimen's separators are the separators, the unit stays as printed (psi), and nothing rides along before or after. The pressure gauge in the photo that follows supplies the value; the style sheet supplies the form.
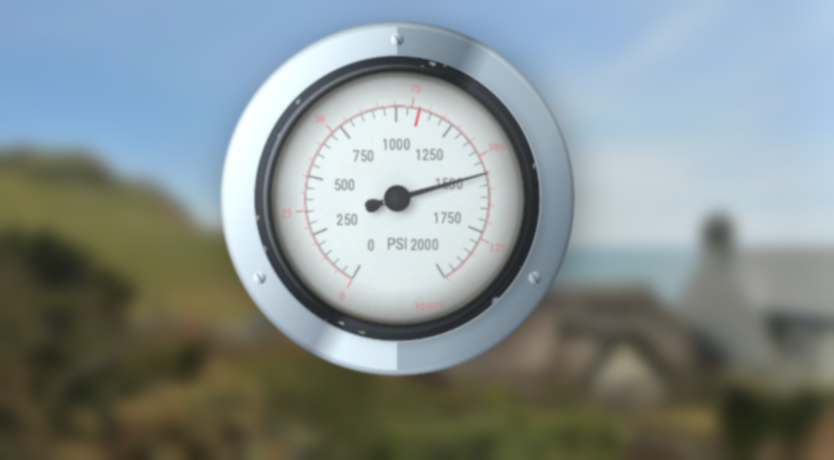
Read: {"value": 1500, "unit": "psi"}
